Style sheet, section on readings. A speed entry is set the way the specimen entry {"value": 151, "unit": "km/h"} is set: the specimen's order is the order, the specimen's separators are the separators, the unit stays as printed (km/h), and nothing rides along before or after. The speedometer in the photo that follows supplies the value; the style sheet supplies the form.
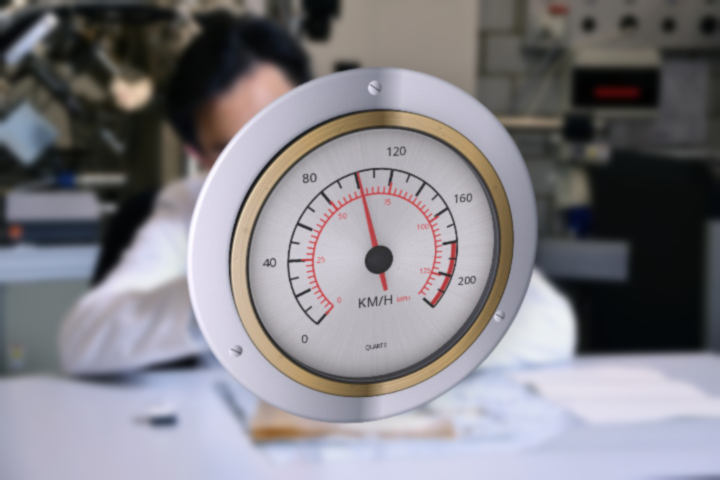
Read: {"value": 100, "unit": "km/h"}
